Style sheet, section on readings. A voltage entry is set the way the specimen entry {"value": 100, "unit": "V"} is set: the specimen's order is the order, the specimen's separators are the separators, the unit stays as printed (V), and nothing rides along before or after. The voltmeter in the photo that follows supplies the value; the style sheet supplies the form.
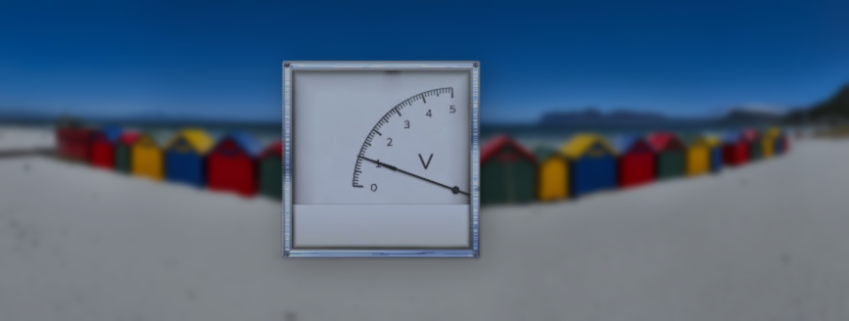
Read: {"value": 1, "unit": "V"}
